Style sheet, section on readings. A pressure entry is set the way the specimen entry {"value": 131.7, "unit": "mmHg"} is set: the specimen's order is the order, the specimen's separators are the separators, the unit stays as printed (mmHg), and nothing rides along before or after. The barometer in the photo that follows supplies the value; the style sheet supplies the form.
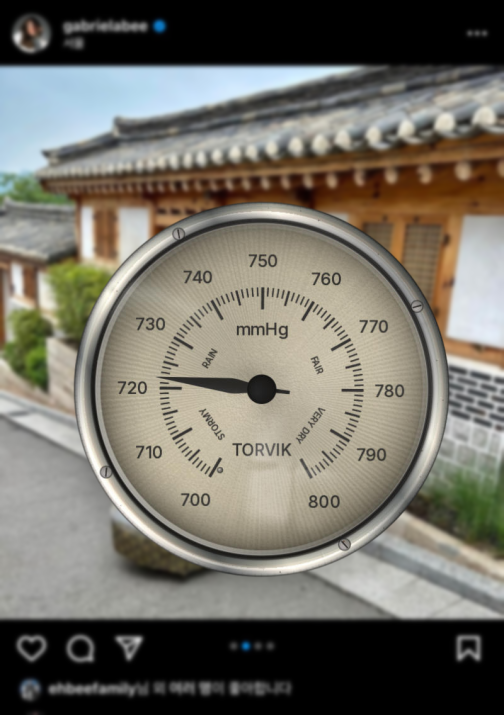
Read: {"value": 722, "unit": "mmHg"}
